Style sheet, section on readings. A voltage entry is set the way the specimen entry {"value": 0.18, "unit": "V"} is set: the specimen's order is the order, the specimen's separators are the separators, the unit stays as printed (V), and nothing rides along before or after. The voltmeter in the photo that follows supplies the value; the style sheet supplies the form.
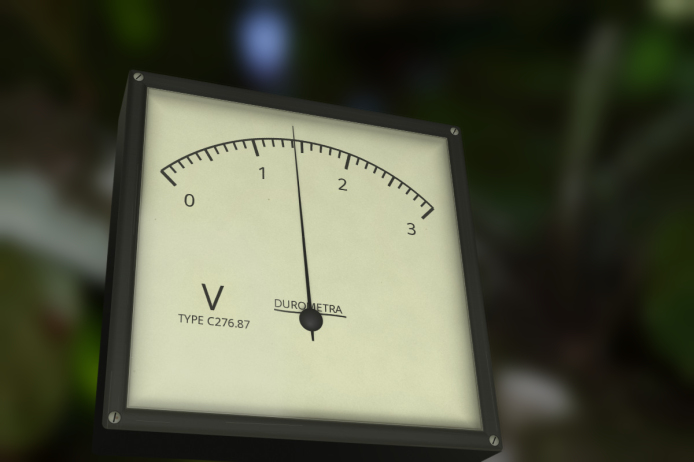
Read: {"value": 1.4, "unit": "V"}
